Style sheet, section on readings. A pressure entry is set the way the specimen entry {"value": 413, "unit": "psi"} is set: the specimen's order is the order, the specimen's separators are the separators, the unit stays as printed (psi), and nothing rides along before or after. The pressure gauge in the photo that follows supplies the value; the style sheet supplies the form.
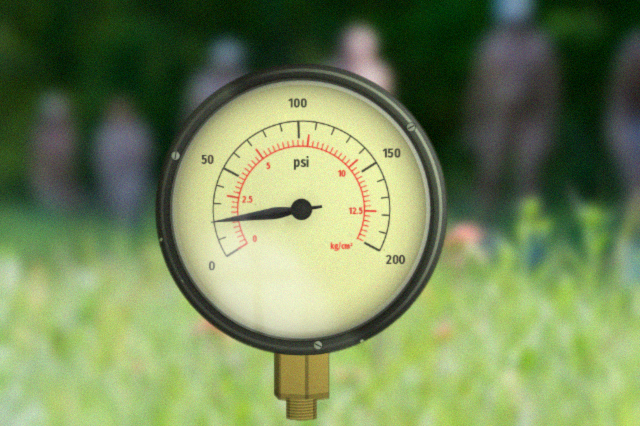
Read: {"value": 20, "unit": "psi"}
